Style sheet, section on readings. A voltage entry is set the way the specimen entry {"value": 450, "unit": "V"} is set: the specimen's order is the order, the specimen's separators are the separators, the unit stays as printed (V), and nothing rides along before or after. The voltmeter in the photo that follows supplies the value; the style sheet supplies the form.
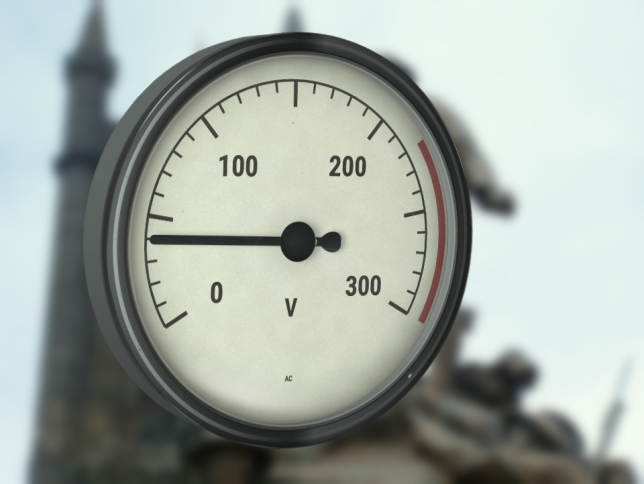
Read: {"value": 40, "unit": "V"}
